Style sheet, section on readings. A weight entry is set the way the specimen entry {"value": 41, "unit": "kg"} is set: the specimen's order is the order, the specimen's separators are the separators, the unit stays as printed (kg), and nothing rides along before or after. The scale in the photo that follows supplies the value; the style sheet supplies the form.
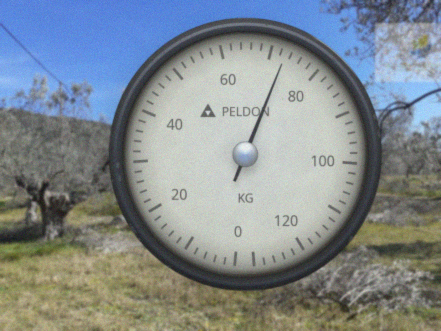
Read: {"value": 73, "unit": "kg"}
